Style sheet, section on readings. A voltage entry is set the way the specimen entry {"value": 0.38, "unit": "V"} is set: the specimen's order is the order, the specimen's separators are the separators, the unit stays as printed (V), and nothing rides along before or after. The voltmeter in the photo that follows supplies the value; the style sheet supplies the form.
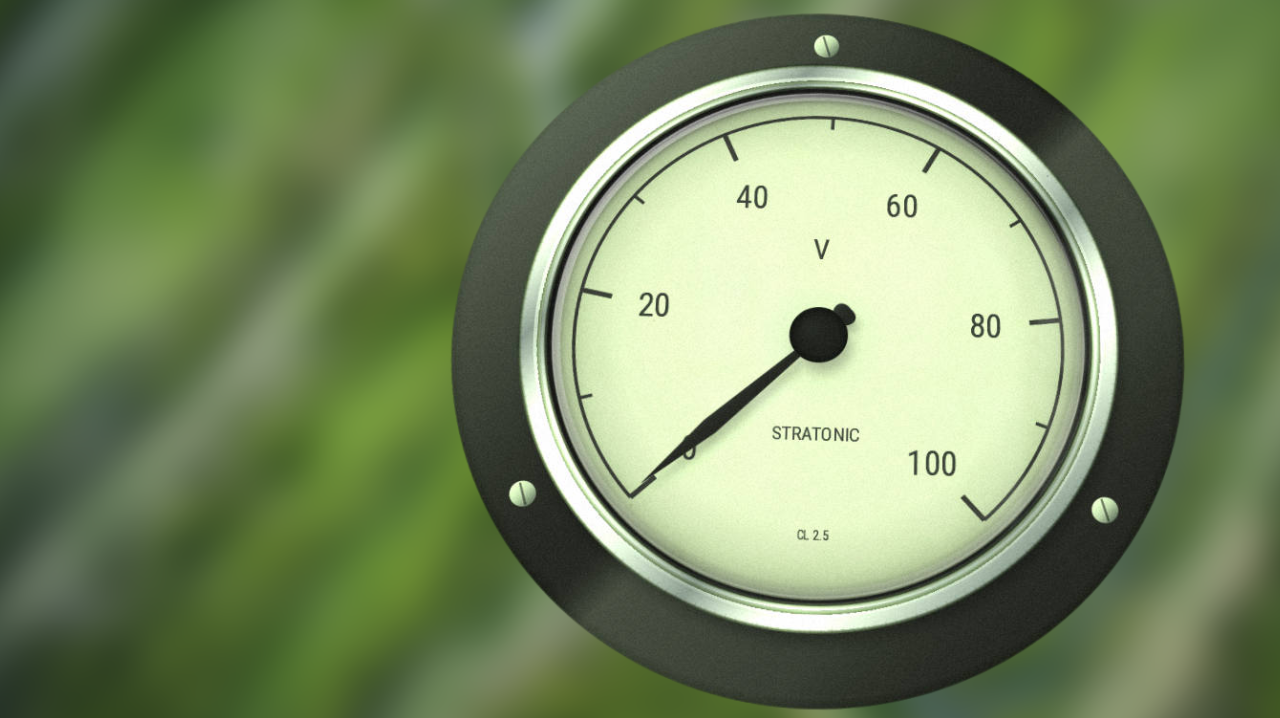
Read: {"value": 0, "unit": "V"}
